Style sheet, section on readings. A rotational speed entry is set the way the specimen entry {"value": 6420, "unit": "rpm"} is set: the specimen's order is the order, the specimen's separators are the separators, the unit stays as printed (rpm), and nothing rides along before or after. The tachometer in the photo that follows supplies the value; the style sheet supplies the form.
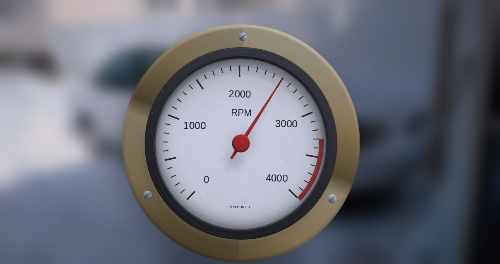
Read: {"value": 2500, "unit": "rpm"}
